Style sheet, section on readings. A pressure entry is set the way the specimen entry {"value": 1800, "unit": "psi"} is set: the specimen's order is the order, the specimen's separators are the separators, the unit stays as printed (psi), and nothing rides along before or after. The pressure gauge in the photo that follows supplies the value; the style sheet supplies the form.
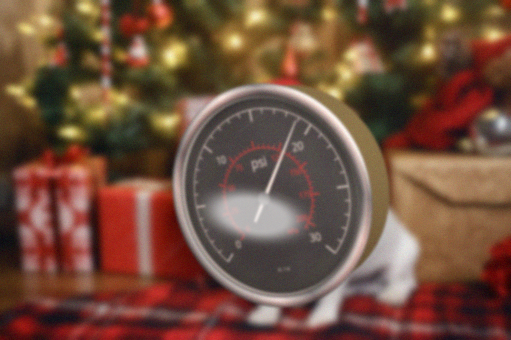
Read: {"value": 19, "unit": "psi"}
